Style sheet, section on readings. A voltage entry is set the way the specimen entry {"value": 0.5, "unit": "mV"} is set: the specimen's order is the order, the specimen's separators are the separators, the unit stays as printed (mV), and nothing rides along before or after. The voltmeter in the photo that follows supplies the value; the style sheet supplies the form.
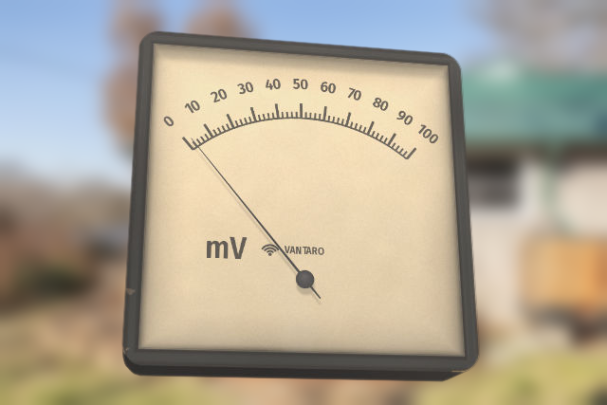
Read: {"value": 2, "unit": "mV"}
